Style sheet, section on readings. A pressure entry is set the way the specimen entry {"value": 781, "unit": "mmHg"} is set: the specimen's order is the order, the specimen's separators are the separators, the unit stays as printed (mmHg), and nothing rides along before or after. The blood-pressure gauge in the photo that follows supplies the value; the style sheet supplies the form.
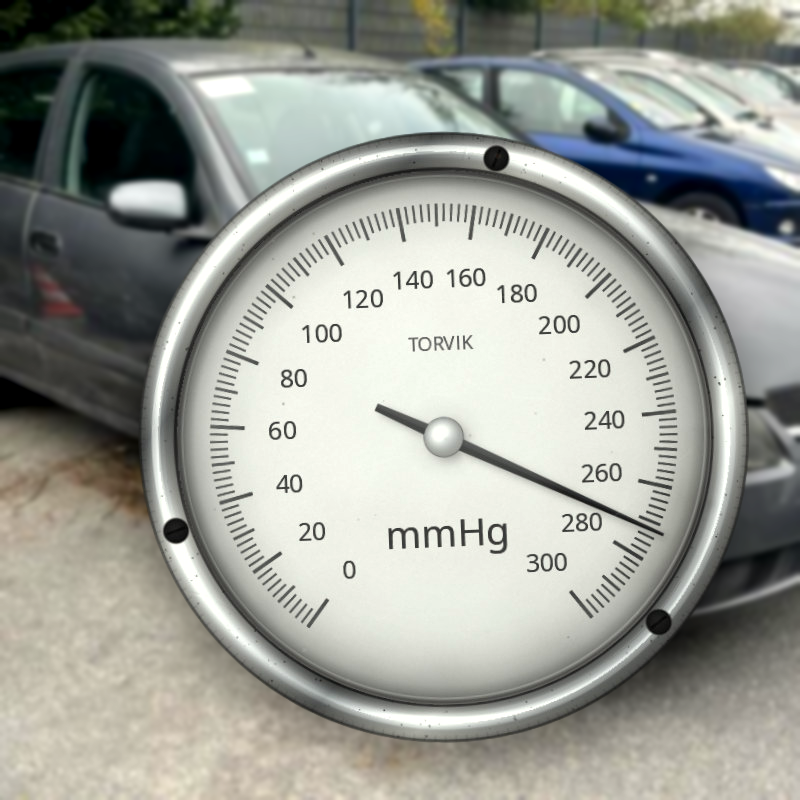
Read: {"value": 272, "unit": "mmHg"}
